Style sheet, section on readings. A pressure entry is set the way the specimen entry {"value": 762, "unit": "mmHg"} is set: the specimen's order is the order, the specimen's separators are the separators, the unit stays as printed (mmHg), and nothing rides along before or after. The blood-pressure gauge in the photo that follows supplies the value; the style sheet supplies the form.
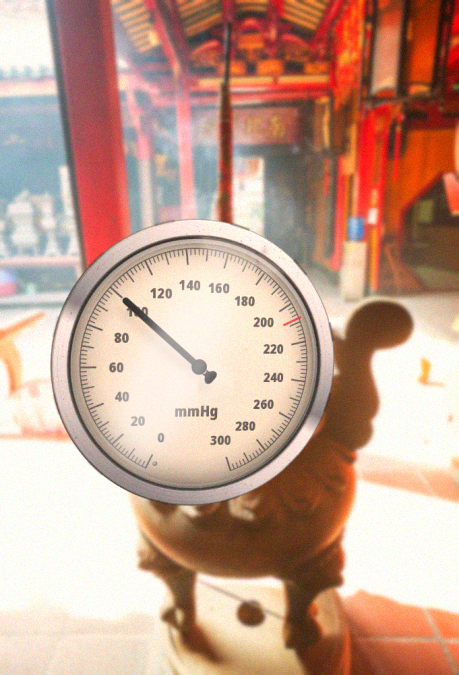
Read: {"value": 100, "unit": "mmHg"}
